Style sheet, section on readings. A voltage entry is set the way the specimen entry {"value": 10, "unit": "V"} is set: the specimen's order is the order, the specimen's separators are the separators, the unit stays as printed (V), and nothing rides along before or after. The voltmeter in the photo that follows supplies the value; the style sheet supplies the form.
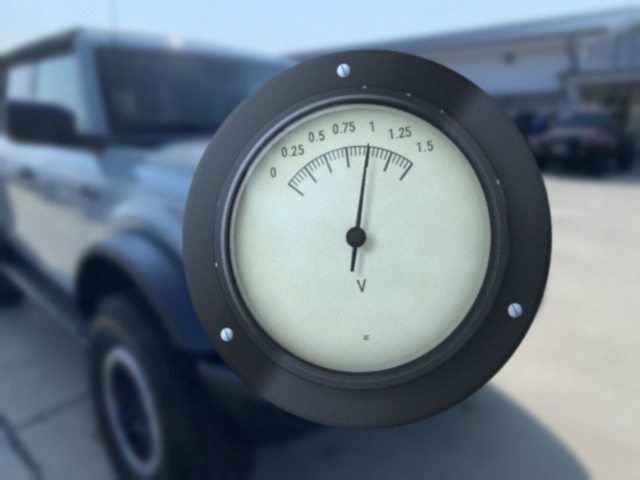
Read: {"value": 1, "unit": "V"}
